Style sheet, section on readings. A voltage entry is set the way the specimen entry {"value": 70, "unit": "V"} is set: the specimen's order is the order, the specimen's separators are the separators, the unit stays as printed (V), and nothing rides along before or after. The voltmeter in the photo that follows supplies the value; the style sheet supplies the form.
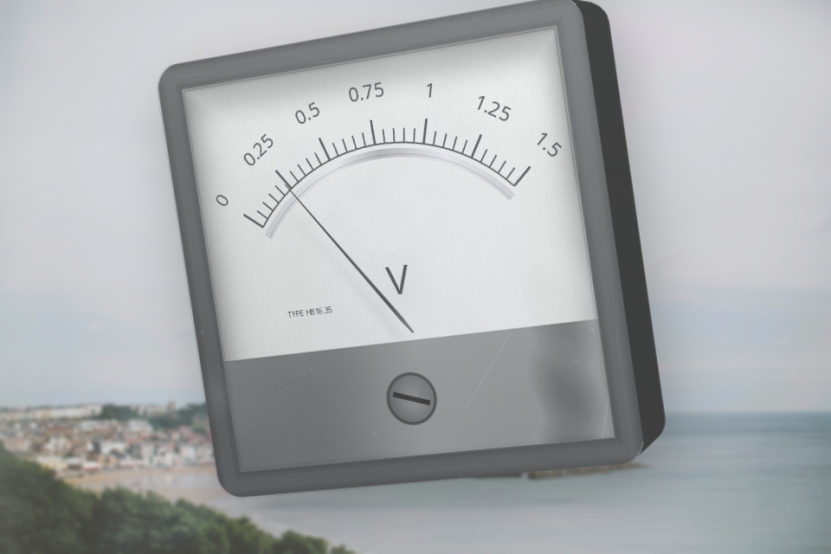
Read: {"value": 0.25, "unit": "V"}
